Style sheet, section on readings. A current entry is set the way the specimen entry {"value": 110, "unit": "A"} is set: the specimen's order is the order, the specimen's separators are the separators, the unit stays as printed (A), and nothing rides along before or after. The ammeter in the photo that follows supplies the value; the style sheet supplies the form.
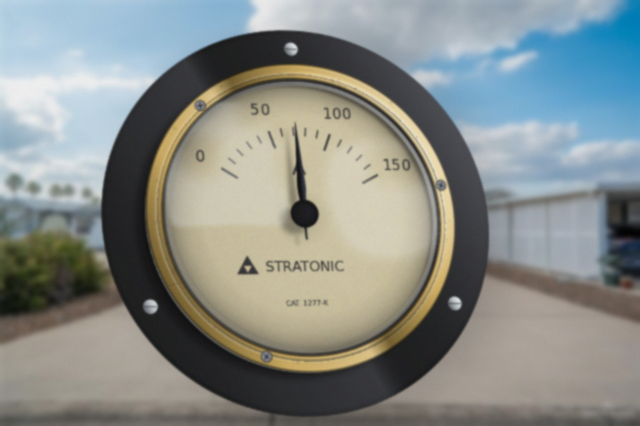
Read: {"value": 70, "unit": "A"}
